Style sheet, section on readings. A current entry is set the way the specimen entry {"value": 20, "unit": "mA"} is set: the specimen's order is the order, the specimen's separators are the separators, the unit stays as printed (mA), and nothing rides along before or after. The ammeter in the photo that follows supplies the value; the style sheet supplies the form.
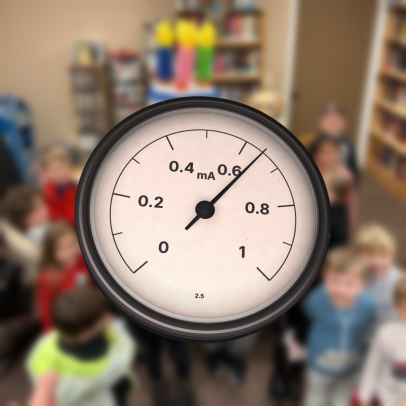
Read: {"value": 0.65, "unit": "mA"}
